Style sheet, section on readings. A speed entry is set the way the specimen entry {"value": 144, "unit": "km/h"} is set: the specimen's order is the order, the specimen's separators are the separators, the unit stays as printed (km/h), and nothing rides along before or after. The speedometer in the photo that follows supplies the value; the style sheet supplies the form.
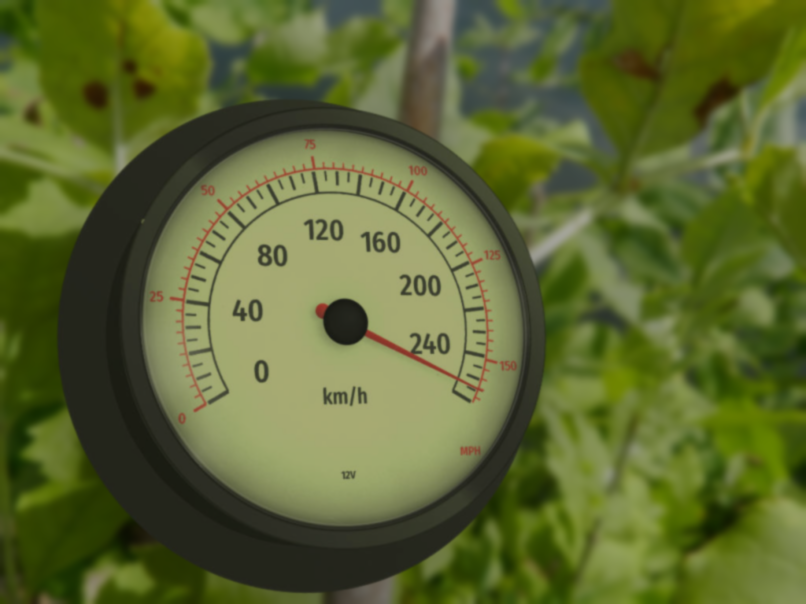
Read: {"value": 255, "unit": "km/h"}
